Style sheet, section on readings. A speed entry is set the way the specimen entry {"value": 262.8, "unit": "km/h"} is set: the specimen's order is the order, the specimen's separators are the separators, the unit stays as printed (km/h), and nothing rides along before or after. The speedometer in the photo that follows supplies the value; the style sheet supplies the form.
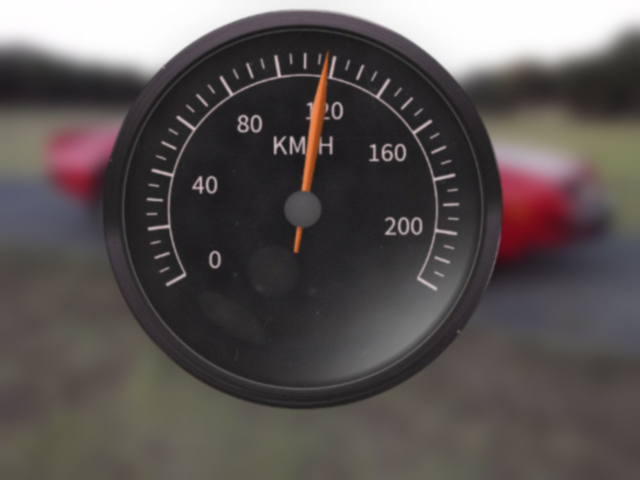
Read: {"value": 117.5, "unit": "km/h"}
